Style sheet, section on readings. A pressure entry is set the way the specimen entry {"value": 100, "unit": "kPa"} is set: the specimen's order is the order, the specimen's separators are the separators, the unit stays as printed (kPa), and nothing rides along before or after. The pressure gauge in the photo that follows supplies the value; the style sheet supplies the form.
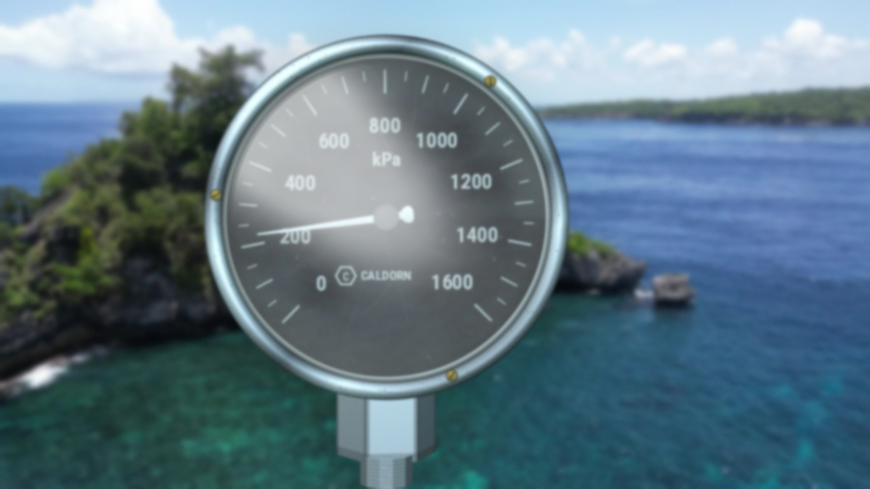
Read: {"value": 225, "unit": "kPa"}
